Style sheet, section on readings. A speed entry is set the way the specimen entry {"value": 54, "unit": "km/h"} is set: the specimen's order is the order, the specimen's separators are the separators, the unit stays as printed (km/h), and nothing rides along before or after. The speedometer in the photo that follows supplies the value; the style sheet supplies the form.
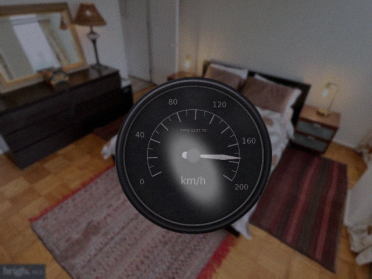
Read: {"value": 175, "unit": "km/h"}
